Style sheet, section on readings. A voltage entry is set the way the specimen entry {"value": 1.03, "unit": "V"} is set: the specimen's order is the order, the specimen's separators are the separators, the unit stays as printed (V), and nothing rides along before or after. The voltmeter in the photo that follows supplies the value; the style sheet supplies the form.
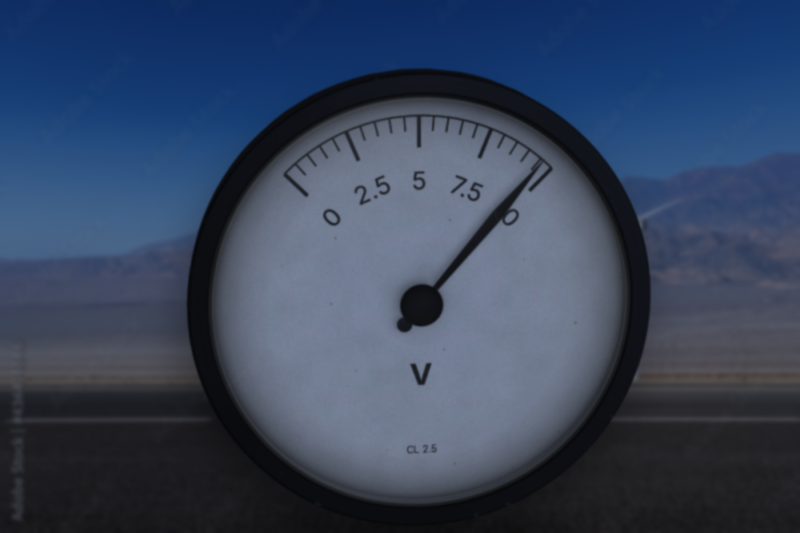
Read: {"value": 9.5, "unit": "V"}
